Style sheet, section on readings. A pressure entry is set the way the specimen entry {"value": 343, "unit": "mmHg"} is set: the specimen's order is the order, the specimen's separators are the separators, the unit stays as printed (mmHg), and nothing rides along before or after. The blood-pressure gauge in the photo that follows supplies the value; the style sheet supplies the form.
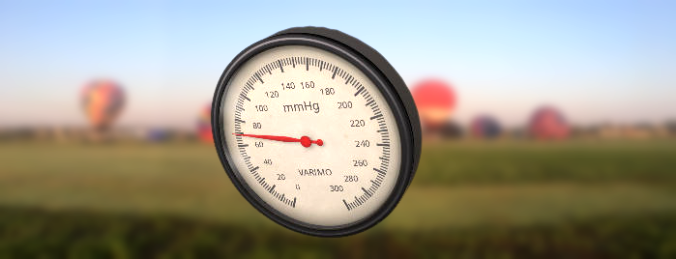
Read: {"value": 70, "unit": "mmHg"}
